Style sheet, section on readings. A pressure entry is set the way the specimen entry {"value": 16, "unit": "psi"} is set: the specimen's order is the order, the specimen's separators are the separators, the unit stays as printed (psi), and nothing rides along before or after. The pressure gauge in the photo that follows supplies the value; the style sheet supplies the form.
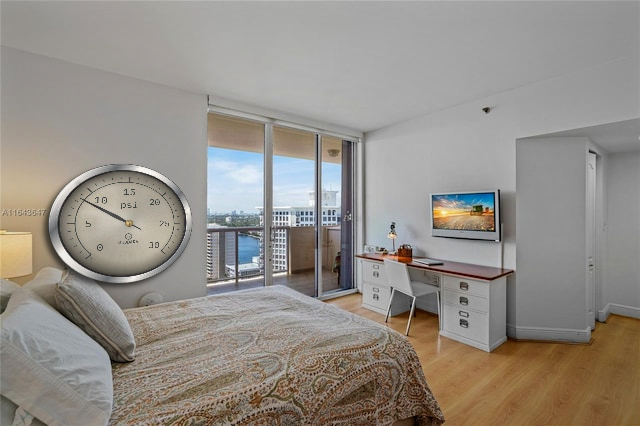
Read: {"value": 8.5, "unit": "psi"}
